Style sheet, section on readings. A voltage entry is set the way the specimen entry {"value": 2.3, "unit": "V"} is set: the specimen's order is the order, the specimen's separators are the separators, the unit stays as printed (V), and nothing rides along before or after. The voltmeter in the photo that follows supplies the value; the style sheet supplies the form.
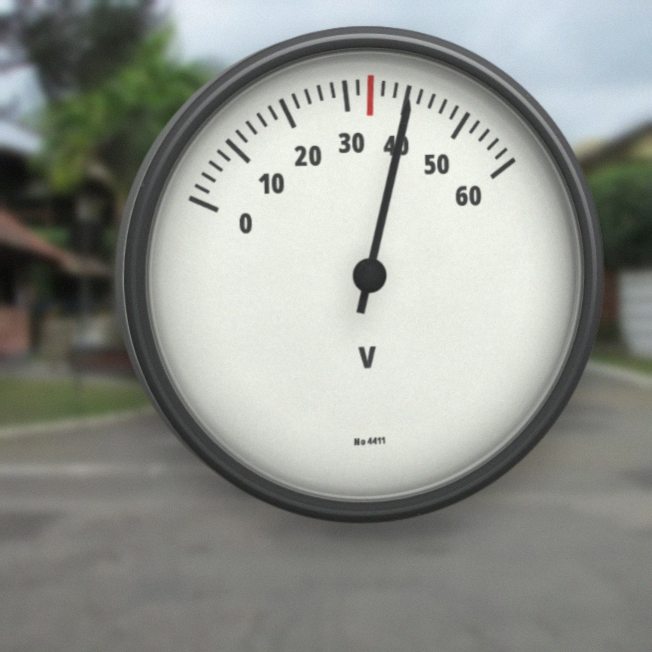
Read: {"value": 40, "unit": "V"}
